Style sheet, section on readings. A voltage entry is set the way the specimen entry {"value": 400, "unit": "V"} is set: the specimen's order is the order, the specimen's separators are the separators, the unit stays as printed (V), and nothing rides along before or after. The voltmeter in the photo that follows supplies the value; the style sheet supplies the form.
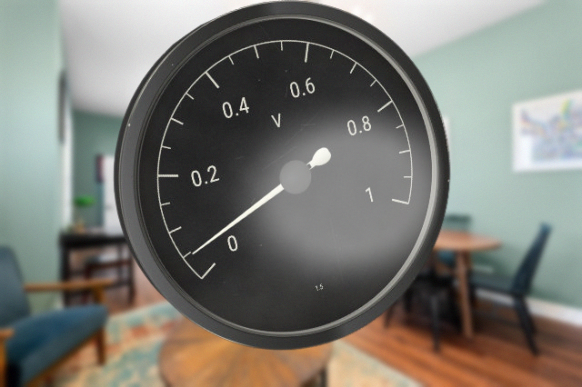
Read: {"value": 0.05, "unit": "V"}
